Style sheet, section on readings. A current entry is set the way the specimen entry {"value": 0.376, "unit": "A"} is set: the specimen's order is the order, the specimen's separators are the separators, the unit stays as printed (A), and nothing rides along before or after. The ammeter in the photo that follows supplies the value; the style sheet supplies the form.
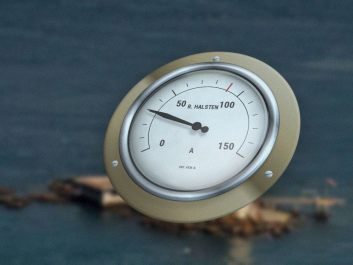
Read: {"value": 30, "unit": "A"}
